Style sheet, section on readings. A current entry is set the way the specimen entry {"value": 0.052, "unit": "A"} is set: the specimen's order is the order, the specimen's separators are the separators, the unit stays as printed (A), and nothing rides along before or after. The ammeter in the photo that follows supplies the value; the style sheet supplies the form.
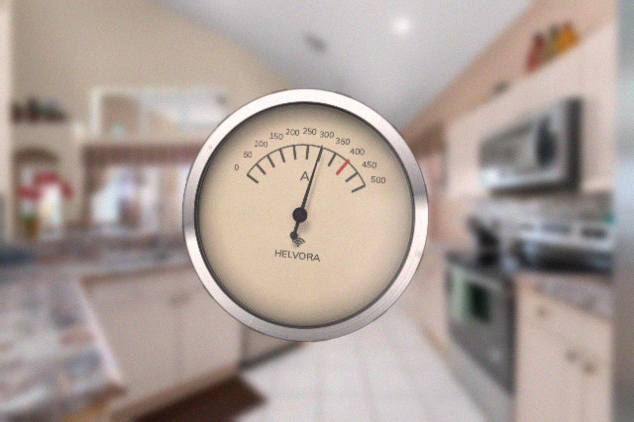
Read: {"value": 300, "unit": "A"}
